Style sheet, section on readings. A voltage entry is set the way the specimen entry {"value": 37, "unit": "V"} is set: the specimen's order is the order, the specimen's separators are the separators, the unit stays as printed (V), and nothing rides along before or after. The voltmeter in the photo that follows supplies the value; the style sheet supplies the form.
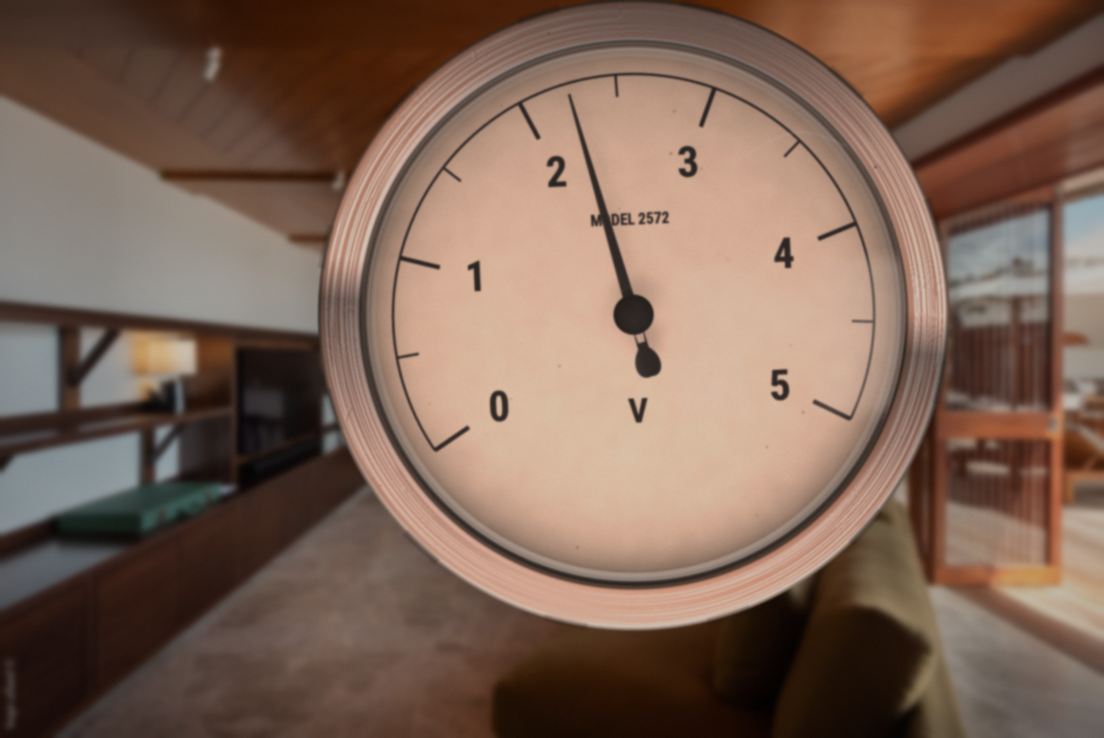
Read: {"value": 2.25, "unit": "V"}
